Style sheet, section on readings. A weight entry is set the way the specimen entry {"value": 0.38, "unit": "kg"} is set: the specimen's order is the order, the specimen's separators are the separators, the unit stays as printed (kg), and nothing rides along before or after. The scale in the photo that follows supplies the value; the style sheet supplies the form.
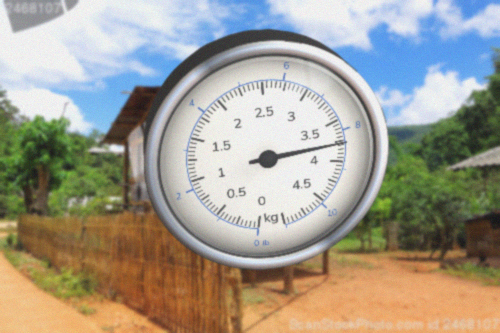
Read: {"value": 3.75, "unit": "kg"}
